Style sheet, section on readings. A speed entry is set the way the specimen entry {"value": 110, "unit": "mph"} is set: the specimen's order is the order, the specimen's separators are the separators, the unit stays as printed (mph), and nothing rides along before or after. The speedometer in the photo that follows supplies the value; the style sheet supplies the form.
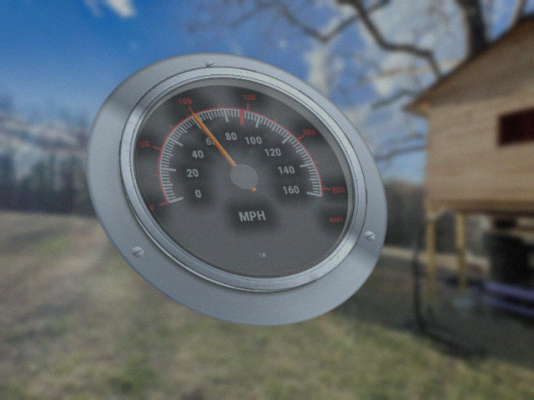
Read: {"value": 60, "unit": "mph"}
